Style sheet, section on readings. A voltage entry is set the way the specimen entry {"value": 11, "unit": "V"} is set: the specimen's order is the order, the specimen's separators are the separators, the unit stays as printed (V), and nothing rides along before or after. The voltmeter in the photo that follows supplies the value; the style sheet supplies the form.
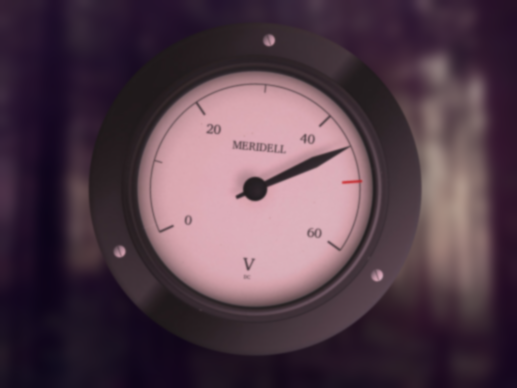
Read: {"value": 45, "unit": "V"}
